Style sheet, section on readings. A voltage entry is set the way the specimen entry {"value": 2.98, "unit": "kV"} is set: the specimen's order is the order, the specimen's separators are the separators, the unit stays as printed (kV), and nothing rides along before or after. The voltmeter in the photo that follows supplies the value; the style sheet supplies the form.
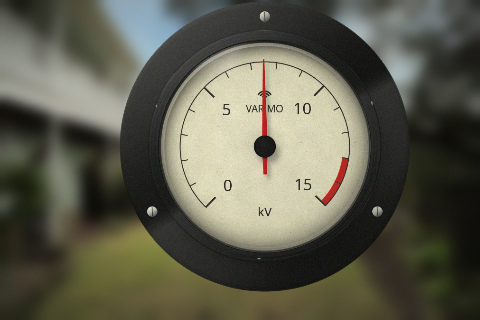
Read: {"value": 7.5, "unit": "kV"}
